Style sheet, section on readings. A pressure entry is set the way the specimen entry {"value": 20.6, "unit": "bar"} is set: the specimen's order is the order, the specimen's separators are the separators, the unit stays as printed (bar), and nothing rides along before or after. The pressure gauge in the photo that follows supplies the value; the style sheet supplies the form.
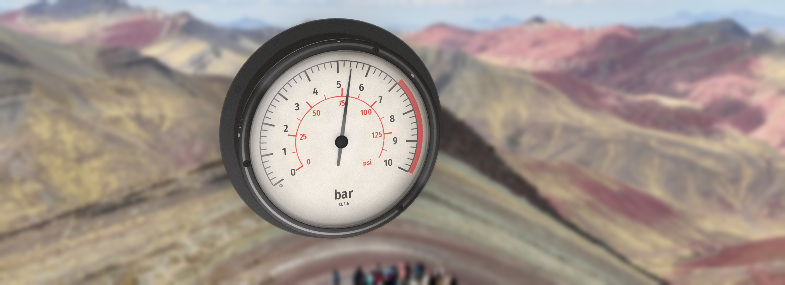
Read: {"value": 5.4, "unit": "bar"}
